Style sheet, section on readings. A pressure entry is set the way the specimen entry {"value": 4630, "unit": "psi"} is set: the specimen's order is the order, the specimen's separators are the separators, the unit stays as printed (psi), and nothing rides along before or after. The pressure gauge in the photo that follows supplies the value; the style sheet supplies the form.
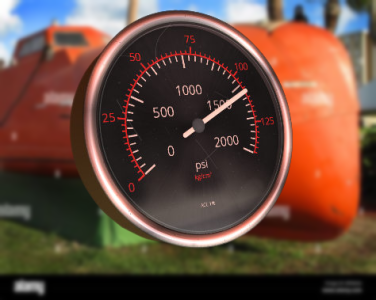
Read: {"value": 1550, "unit": "psi"}
